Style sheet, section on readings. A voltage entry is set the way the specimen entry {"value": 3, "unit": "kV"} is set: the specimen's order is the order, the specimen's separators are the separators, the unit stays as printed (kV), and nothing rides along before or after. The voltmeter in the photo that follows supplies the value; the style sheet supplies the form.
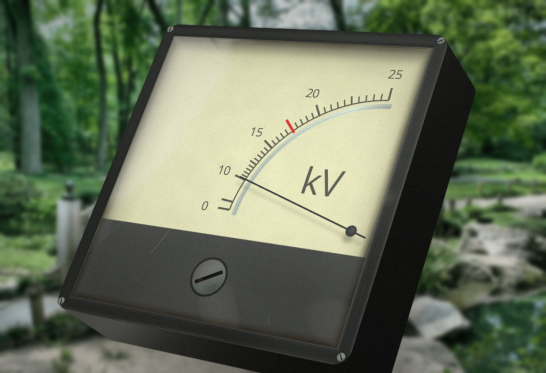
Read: {"value": 10, "unit": "kV"}
